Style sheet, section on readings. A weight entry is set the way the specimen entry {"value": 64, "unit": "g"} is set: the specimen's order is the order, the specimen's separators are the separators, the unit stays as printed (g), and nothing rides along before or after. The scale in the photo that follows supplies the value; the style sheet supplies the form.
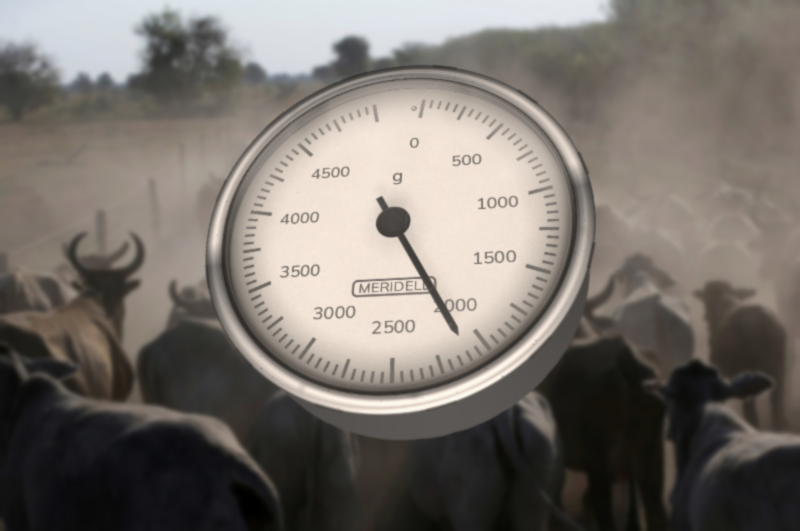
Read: {"value": 2100, "unit": "g"}
